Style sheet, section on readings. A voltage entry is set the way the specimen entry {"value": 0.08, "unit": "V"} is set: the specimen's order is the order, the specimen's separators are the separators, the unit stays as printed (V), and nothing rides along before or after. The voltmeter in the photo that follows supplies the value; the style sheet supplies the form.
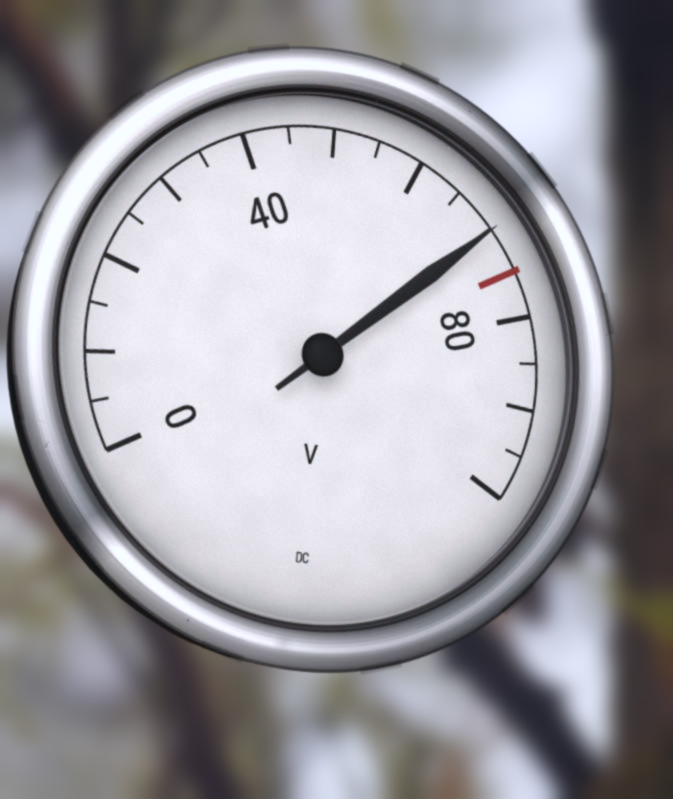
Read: {"value": 70, "unit": "V"}
